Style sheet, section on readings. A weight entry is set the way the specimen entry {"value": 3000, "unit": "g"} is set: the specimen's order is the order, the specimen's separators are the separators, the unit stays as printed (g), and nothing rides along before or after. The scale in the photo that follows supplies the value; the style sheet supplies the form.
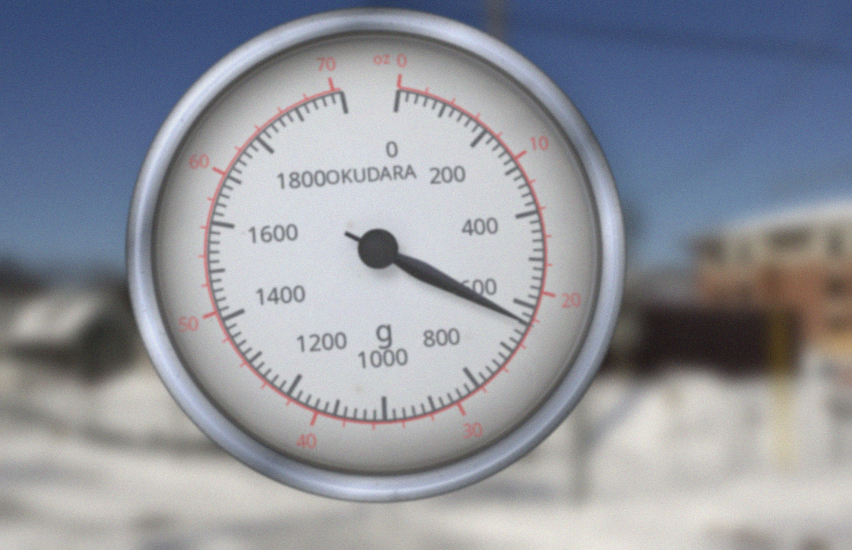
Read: {"value": 640, "unit": "g"}
